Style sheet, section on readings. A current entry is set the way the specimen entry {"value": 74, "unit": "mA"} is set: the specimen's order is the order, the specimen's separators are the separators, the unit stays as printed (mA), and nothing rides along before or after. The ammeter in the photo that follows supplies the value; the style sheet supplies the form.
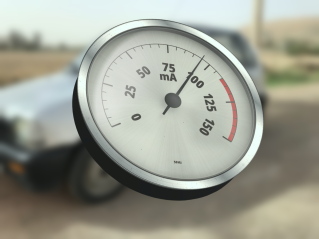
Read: {"value": 95, "unit": "mA"}
